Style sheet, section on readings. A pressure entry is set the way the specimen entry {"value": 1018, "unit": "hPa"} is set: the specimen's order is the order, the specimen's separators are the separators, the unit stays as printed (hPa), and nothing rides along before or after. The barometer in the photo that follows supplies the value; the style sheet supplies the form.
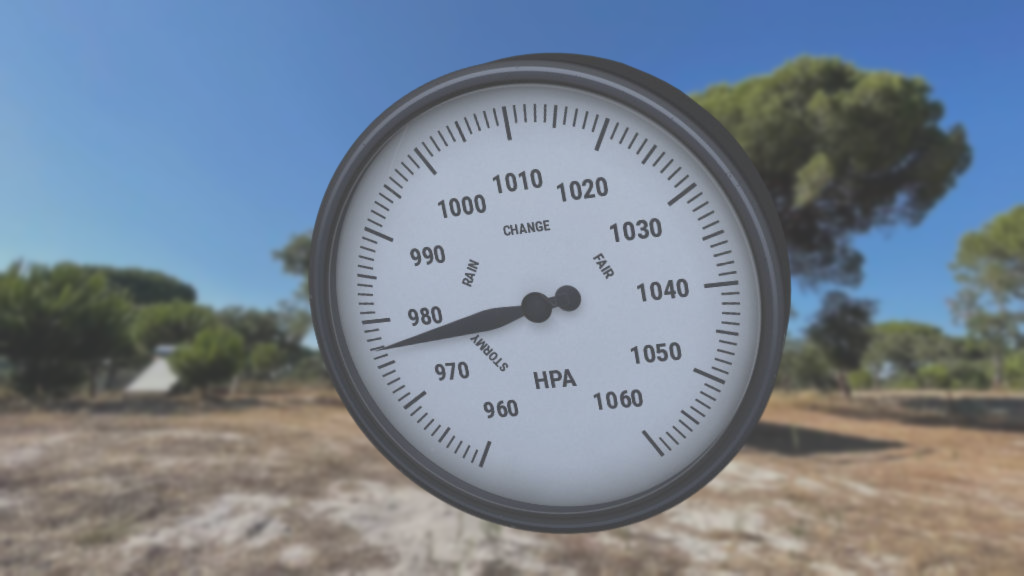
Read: {"value": 977, "unit": "hPa"}
